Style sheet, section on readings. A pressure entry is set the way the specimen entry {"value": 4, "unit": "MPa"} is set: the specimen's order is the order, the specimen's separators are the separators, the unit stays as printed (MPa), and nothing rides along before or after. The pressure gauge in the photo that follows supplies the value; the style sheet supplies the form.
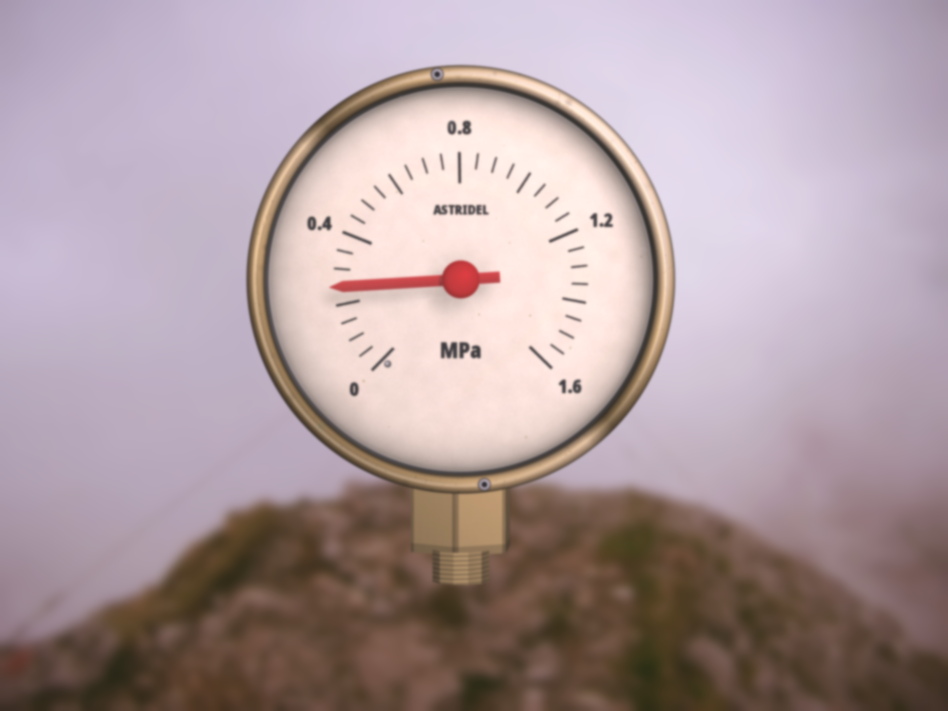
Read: {"value": 0.25, "unit": "MPa"}
